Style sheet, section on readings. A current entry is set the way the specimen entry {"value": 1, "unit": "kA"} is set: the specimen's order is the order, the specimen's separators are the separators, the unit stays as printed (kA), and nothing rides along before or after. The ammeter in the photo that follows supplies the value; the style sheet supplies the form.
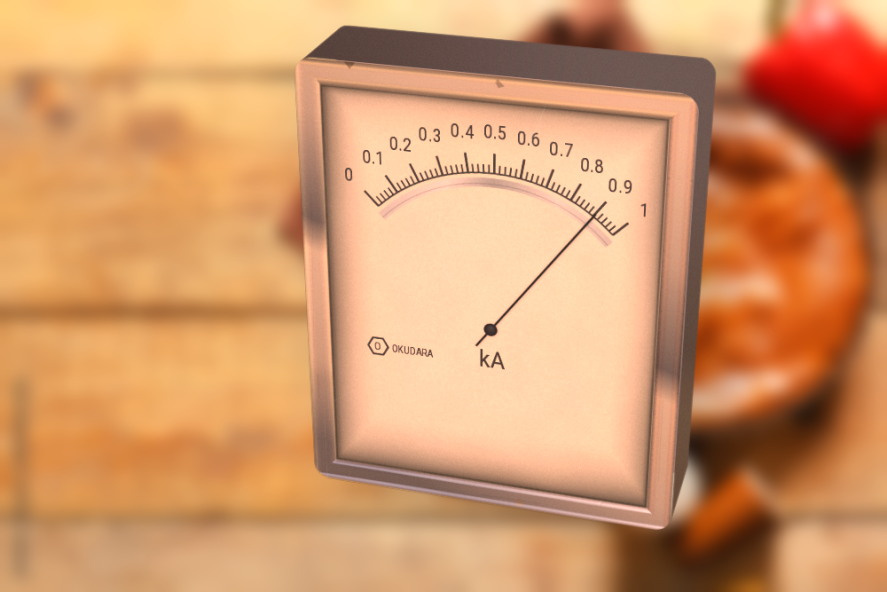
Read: {"value": 0.9, "unit": "kA"}
